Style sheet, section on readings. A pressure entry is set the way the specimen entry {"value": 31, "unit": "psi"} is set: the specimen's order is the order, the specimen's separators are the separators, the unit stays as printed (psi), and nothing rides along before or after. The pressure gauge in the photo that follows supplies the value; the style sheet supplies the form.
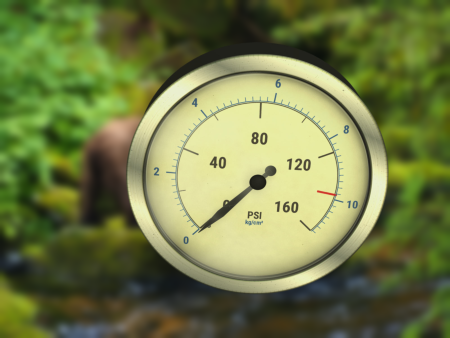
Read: {"value": 0, "unit": "psi"}
